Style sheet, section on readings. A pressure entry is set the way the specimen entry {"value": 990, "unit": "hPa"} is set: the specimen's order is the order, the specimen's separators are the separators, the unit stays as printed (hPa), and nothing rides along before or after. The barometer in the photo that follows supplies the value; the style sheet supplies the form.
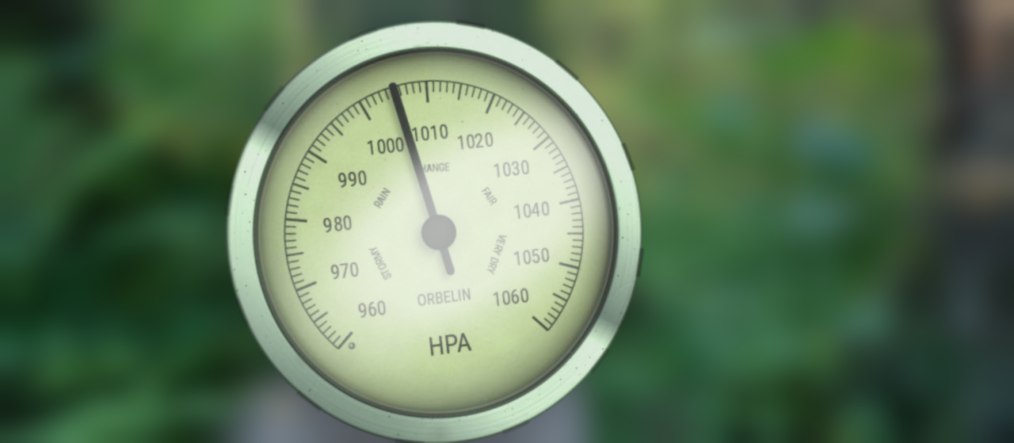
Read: {"value": 1005, "unit": "hPa"}
